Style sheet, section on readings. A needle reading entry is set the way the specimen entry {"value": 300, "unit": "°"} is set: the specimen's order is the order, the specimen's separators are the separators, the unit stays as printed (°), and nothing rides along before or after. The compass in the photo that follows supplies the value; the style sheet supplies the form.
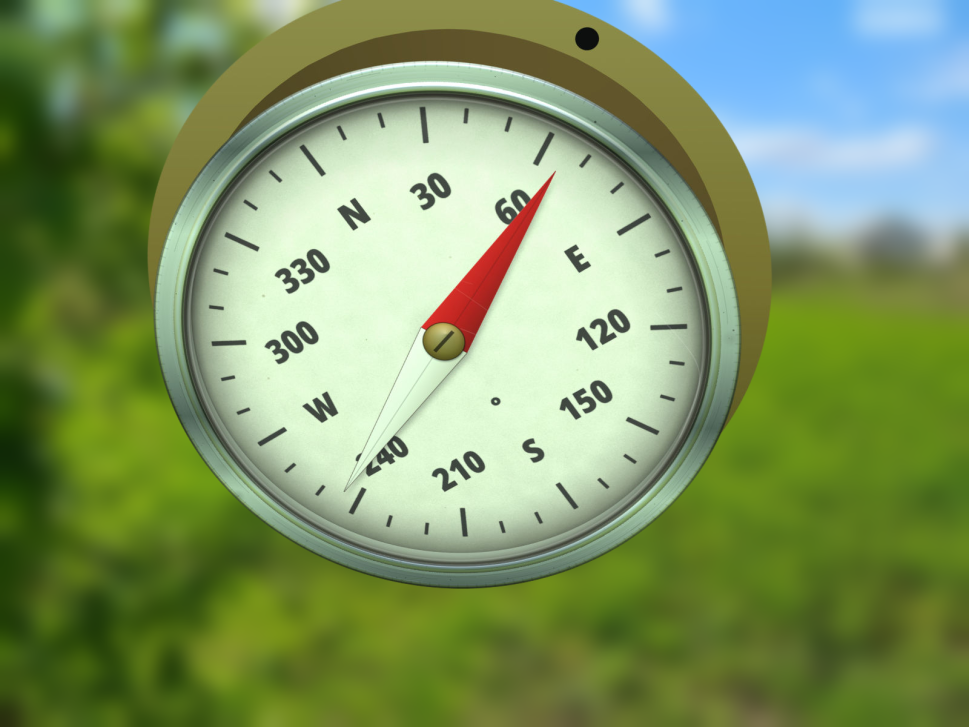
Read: {"value": 65, "unit": "°"}
